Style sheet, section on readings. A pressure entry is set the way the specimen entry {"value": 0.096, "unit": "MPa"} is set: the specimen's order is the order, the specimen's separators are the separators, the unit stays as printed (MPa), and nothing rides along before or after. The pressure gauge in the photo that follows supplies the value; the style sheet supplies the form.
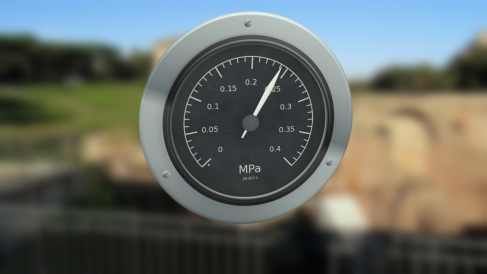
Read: {"value": 0.24, "unit": "MPa"}
